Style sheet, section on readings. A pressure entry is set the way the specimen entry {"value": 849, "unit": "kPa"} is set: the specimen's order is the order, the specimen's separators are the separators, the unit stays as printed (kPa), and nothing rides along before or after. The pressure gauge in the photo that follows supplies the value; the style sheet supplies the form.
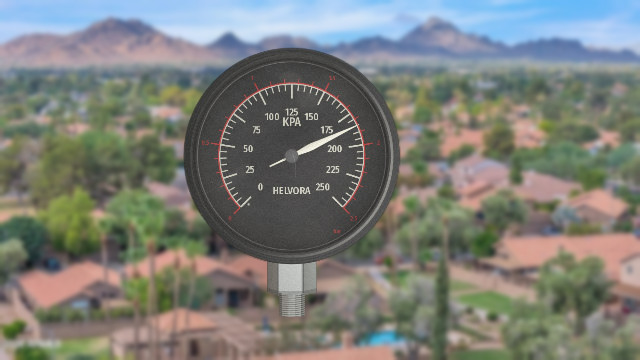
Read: {"value": 185, "unit": "kPa"}
